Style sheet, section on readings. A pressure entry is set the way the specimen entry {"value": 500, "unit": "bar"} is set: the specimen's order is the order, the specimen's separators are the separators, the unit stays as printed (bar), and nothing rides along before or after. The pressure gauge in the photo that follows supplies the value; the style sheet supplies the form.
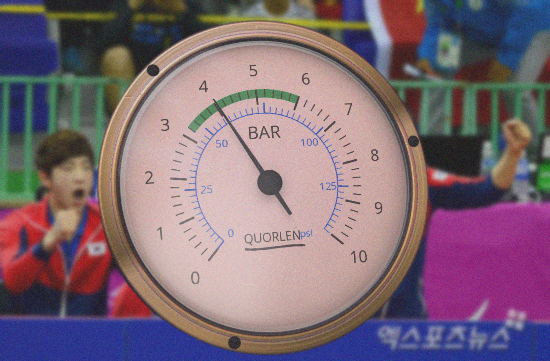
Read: {"value": 4, "unit": "bar"}
